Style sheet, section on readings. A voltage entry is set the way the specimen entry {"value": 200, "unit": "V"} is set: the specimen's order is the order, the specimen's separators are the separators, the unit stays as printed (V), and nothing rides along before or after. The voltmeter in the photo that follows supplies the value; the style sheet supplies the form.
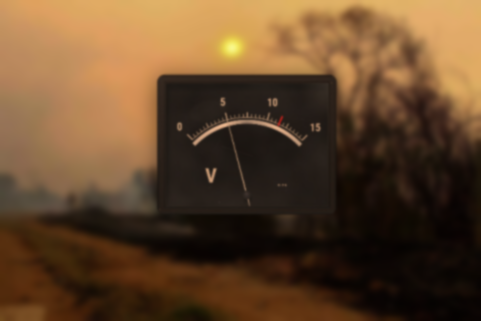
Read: {"value": 5, "unit": "V"}
